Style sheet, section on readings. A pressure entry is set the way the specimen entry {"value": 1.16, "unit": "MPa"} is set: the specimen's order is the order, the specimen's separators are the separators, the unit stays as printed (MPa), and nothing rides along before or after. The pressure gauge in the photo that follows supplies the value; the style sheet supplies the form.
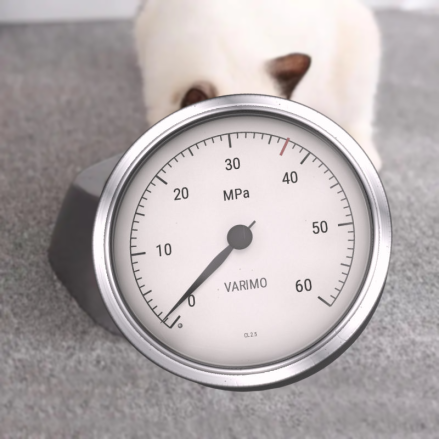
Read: {"value": 1, "unit": "MPa"}
